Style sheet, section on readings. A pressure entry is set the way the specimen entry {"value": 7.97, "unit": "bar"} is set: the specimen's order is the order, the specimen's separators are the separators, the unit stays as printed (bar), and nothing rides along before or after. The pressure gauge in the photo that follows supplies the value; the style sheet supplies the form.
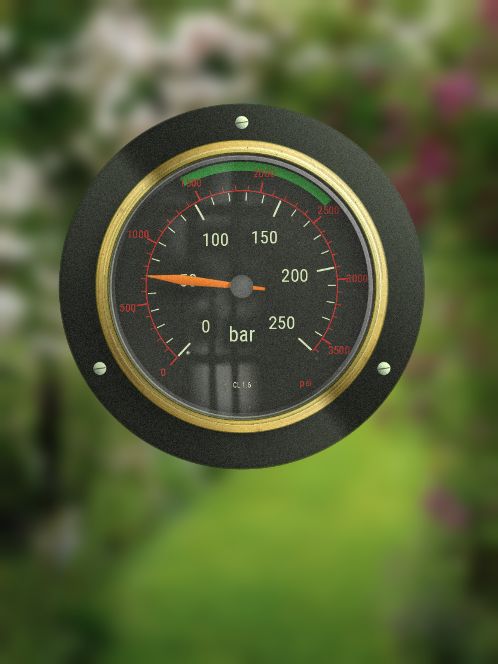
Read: {"value": 50, "unit": "bar"}
